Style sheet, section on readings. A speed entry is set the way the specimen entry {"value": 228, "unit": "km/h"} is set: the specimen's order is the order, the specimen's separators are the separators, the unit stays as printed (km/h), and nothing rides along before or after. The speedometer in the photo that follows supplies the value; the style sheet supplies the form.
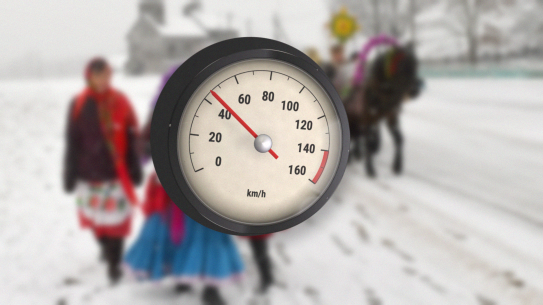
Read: {"value": 45, "unit": "km/h"}
